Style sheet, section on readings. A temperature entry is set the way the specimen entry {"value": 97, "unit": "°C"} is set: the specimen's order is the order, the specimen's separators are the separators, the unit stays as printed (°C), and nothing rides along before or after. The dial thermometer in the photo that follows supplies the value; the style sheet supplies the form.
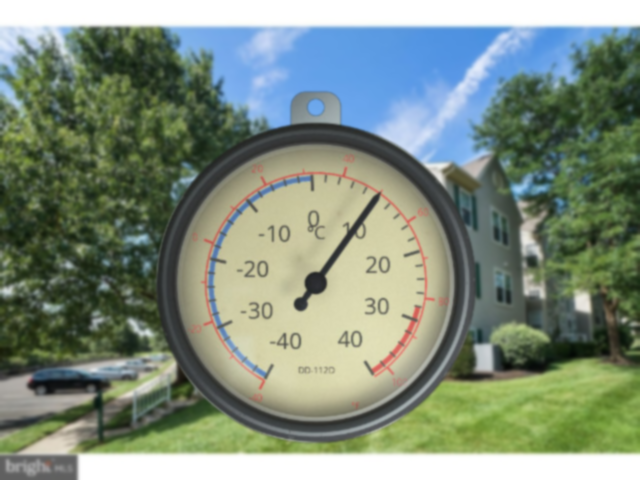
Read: {"value": 10, "unit": "°C"}
